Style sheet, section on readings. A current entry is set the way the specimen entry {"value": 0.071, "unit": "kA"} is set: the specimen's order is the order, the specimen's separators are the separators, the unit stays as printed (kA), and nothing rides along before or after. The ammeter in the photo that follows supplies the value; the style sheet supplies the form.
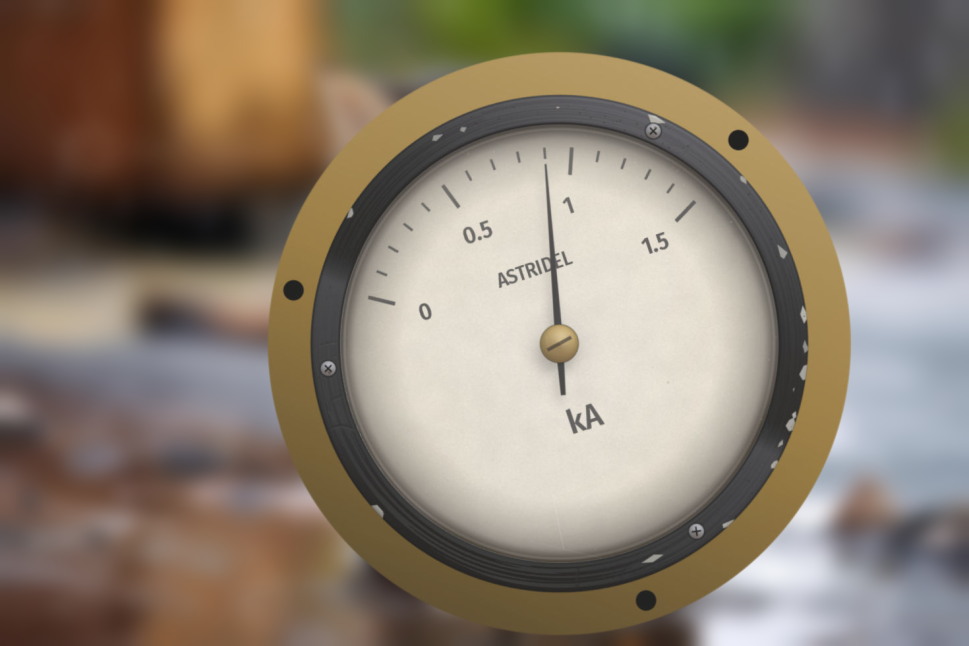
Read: {"value": 0.9, "unit": "kA"}
